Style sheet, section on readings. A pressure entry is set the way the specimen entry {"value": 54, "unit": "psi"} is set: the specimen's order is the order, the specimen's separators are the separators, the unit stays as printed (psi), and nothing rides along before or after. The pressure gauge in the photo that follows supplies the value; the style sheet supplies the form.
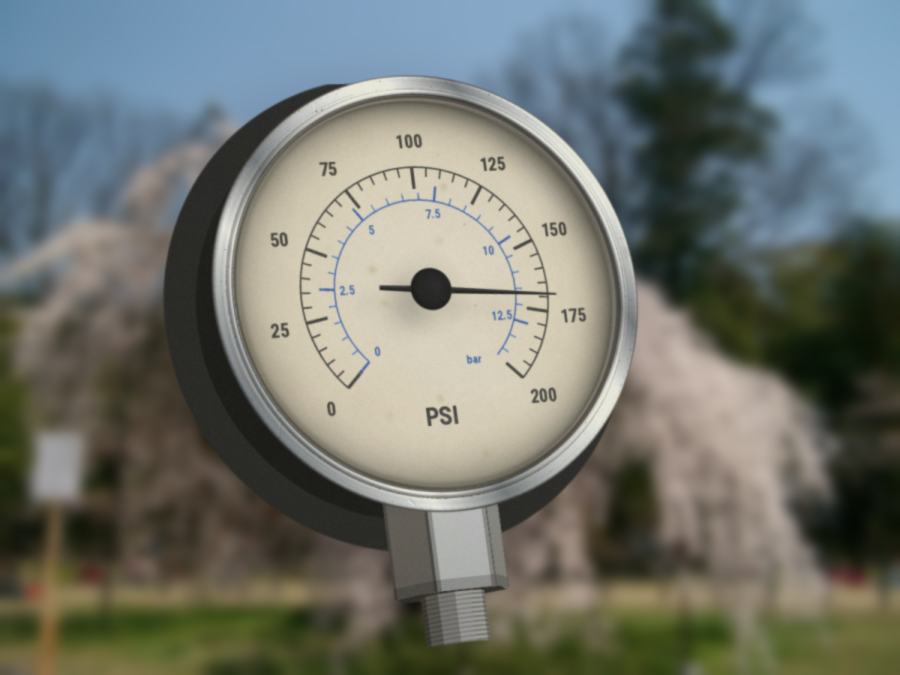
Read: {"value": 170, "unit": "psi"}
